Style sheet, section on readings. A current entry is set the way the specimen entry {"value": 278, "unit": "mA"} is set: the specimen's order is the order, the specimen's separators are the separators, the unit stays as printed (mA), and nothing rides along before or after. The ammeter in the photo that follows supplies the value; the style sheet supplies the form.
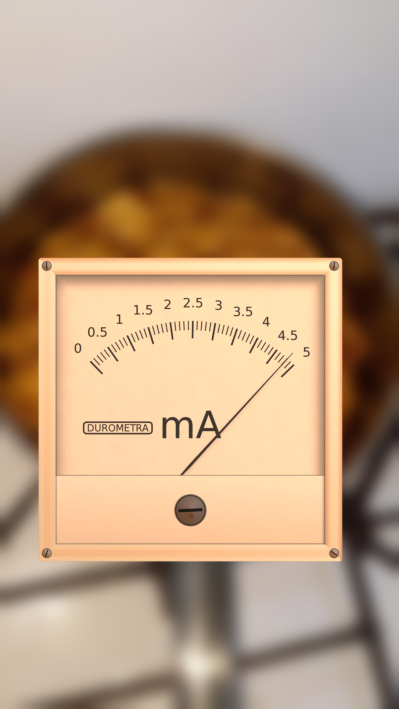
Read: {"value": 4.8, "unit": "mA"}
